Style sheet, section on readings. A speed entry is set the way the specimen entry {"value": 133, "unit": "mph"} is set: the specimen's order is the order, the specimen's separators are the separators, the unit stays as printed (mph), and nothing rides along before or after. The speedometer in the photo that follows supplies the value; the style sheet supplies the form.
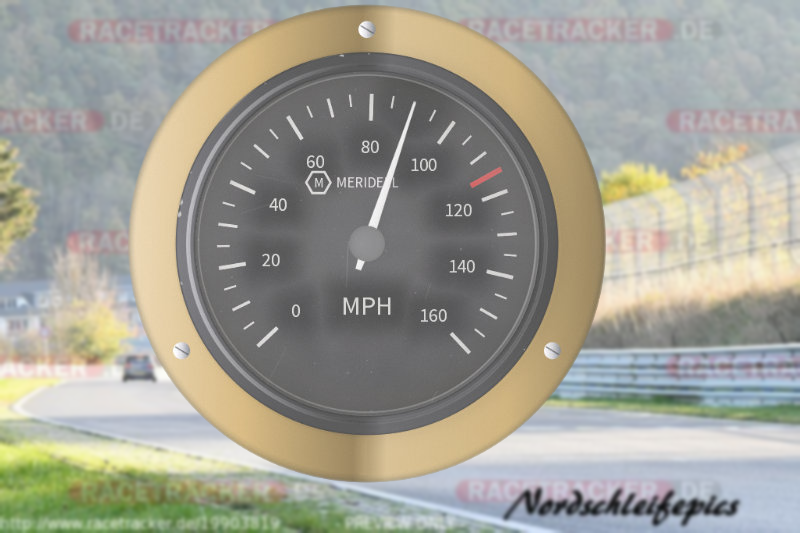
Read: {"value": 90, "unit": "mph"}
